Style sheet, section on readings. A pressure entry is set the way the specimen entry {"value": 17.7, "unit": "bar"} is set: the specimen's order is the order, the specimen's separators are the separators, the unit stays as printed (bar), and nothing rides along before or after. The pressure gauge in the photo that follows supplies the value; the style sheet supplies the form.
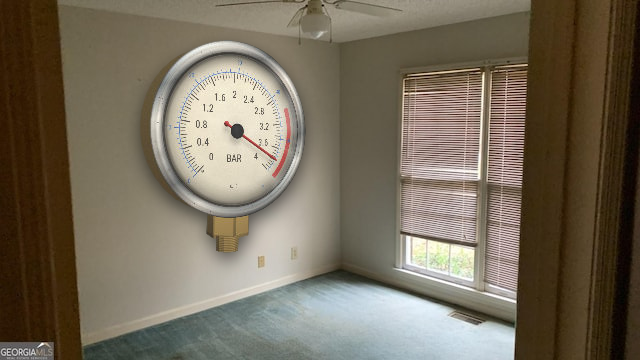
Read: {"value": 3.8, "unit": "bar"}
